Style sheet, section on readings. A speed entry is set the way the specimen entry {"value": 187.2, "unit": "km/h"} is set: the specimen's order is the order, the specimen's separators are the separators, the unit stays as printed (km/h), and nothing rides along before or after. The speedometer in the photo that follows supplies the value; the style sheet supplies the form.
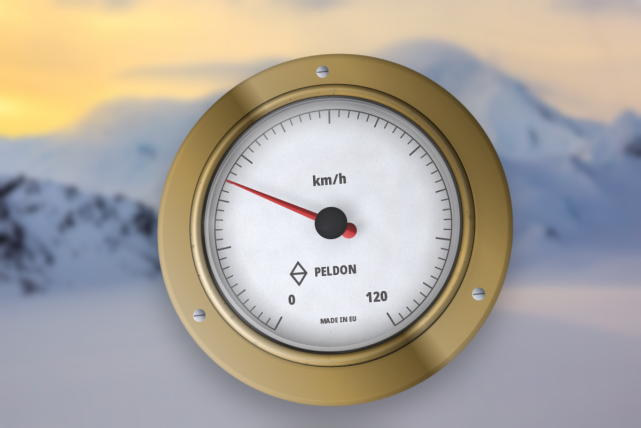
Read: {"value": 34, "unit": "km/h"}
